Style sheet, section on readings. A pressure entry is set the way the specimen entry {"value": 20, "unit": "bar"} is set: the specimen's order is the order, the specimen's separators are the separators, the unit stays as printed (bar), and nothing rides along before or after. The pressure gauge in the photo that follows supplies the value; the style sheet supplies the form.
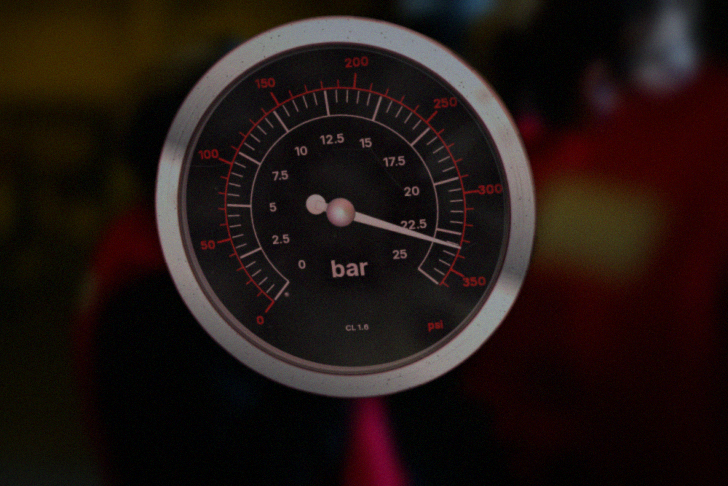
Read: {"value": 23, "unit": "bar"}
